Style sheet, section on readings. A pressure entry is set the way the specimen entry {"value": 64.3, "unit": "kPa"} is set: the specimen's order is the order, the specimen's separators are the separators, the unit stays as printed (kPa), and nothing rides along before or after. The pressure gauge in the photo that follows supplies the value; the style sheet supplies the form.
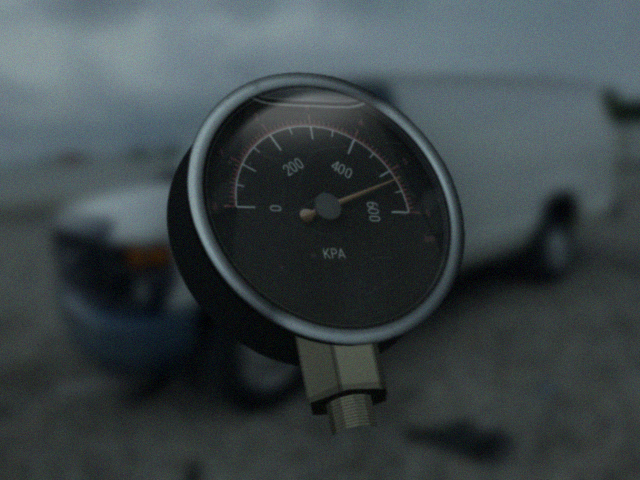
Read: {"value": 525, "unit": "kPa"}
